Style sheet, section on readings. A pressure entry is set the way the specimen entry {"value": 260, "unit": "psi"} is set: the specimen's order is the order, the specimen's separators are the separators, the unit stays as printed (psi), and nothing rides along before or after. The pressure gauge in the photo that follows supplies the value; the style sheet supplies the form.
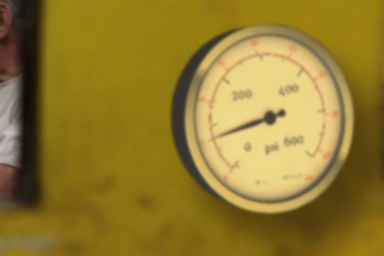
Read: {"value": 75, "unit": "psi"}
